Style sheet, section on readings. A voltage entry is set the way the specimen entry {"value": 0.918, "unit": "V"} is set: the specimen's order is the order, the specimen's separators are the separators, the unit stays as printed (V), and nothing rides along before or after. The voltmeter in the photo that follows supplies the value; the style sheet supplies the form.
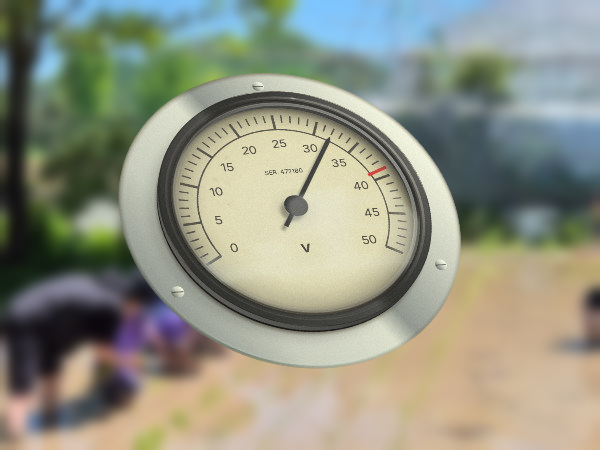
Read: {"value": 32, "unit": "V"}
